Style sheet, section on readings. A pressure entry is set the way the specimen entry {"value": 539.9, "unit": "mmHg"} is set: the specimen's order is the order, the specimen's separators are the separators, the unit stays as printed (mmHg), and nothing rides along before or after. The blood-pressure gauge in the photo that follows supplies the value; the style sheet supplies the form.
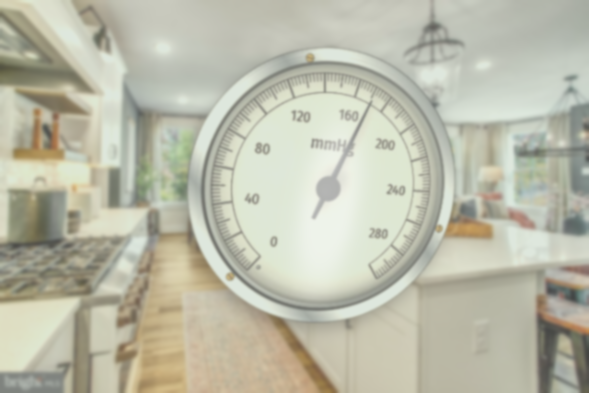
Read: {"value": 170, "unit": "mmHg"}
